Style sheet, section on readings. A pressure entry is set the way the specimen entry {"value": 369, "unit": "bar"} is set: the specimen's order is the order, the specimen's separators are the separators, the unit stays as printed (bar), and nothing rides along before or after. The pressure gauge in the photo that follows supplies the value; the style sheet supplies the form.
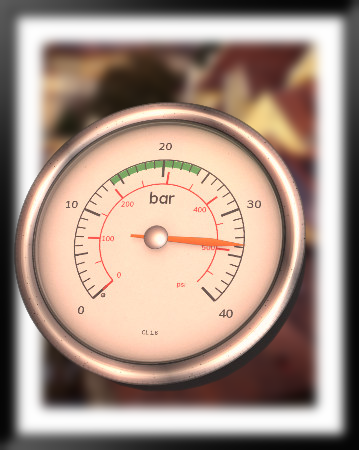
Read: {"value": 34, "unit": "bar"}
